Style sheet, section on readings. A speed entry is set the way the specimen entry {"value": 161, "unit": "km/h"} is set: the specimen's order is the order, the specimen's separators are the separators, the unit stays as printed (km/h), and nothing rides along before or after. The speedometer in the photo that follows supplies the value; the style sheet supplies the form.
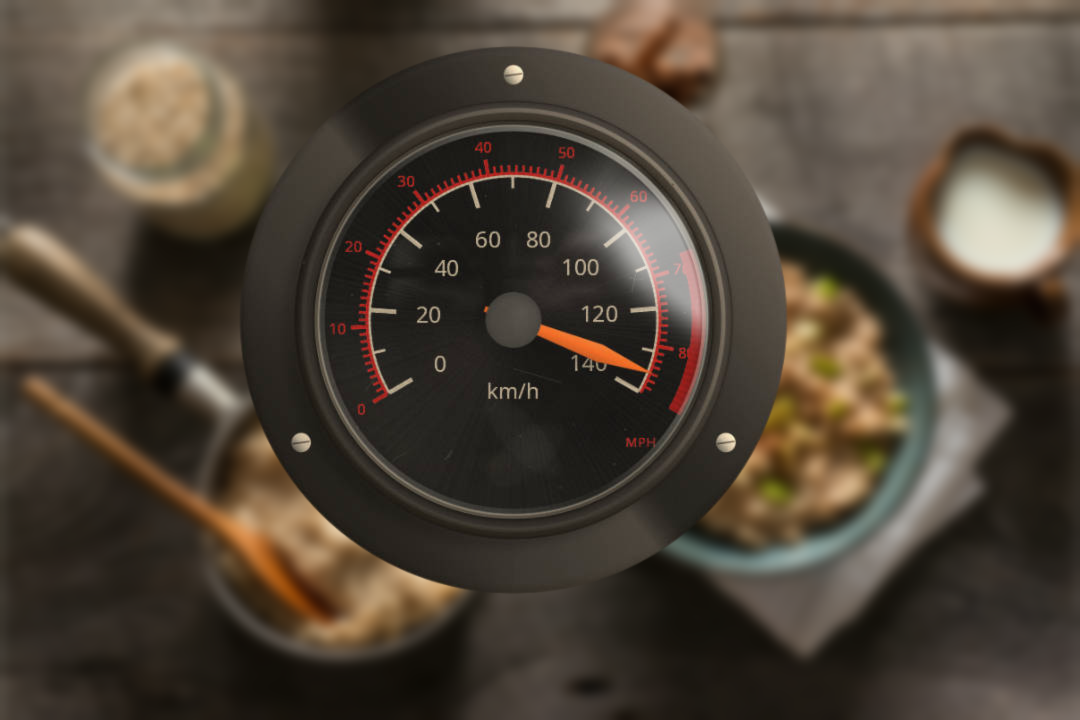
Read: {"value": 135, "unit": "km/h"}
